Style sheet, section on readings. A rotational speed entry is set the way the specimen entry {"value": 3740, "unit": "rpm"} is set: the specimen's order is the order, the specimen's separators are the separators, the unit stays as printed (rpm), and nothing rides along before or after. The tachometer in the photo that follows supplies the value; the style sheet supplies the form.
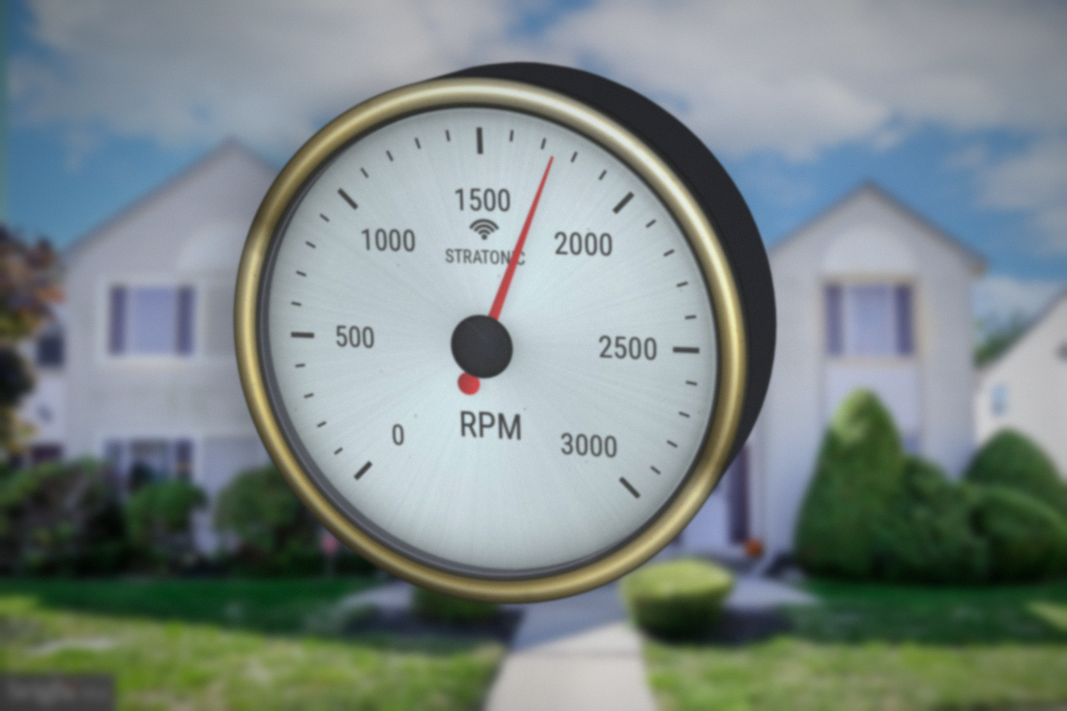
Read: {"value": 1750, "unit": "rpm"}
